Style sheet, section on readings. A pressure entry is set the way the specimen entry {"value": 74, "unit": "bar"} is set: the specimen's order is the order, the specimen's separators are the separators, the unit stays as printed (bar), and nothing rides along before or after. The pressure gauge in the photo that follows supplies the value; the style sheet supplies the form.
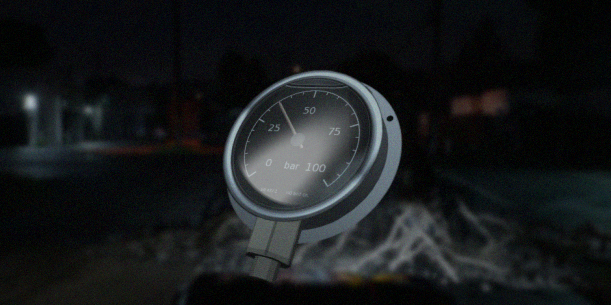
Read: {"value": 35, "unit": "bar"}
